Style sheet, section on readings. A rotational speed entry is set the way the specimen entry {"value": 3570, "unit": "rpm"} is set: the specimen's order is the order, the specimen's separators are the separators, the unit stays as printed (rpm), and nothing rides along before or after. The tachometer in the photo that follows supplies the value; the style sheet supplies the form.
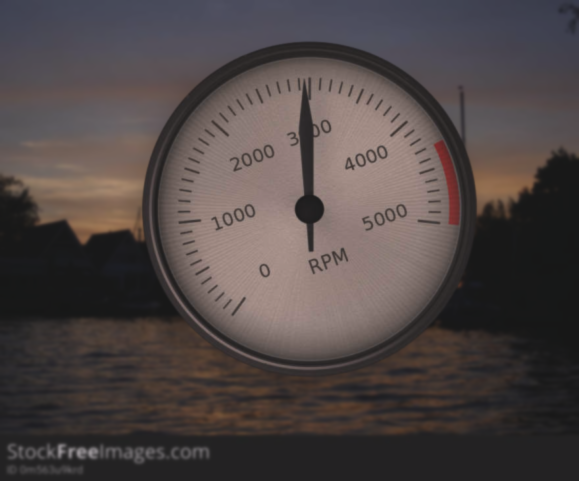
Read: {"value": 2950, "unit": "rpm"}
